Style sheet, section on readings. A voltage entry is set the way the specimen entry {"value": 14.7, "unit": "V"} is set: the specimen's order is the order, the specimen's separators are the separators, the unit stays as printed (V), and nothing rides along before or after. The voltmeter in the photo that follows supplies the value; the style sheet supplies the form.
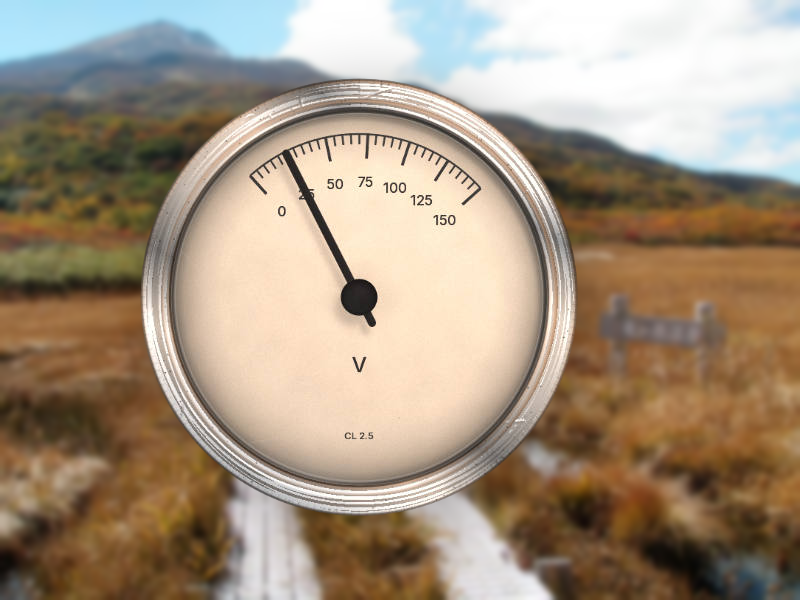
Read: {"value": 25, "unit": "V"}
